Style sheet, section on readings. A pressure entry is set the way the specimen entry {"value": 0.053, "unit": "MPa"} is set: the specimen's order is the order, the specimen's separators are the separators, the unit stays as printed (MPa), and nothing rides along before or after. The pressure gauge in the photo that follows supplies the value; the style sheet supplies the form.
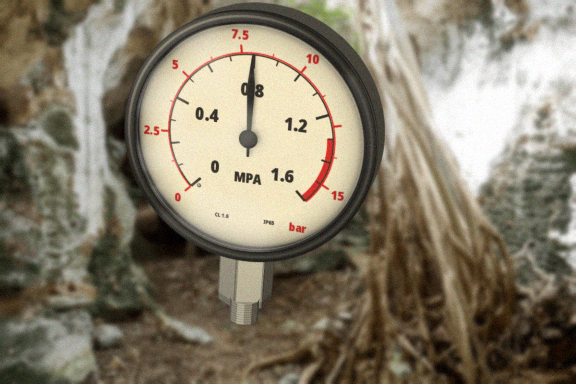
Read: {"value": 0.8, "unit": "MPa"}
